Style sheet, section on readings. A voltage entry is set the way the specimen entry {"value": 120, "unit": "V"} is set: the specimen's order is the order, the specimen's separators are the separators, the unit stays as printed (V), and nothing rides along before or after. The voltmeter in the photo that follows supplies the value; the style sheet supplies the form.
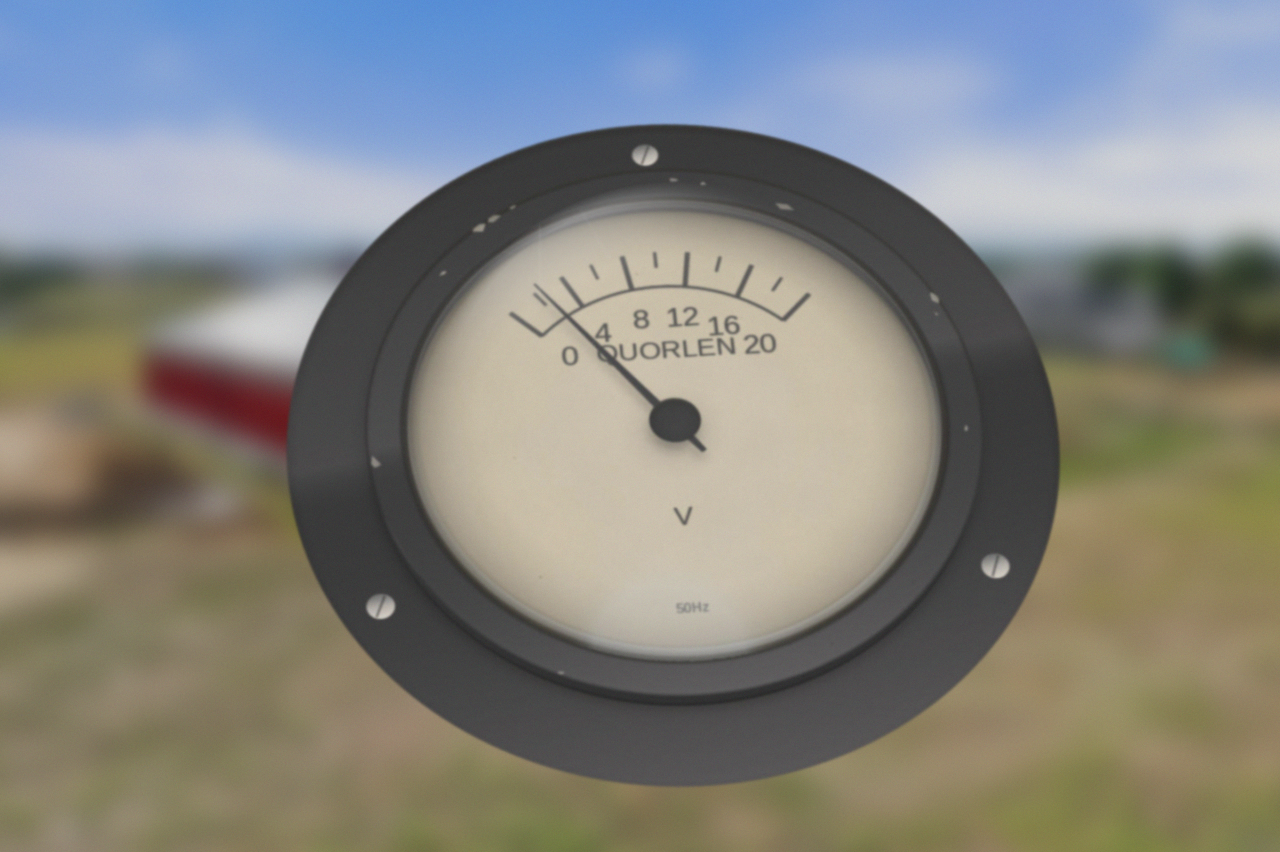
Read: {"value": 2, "unit": "V"}
